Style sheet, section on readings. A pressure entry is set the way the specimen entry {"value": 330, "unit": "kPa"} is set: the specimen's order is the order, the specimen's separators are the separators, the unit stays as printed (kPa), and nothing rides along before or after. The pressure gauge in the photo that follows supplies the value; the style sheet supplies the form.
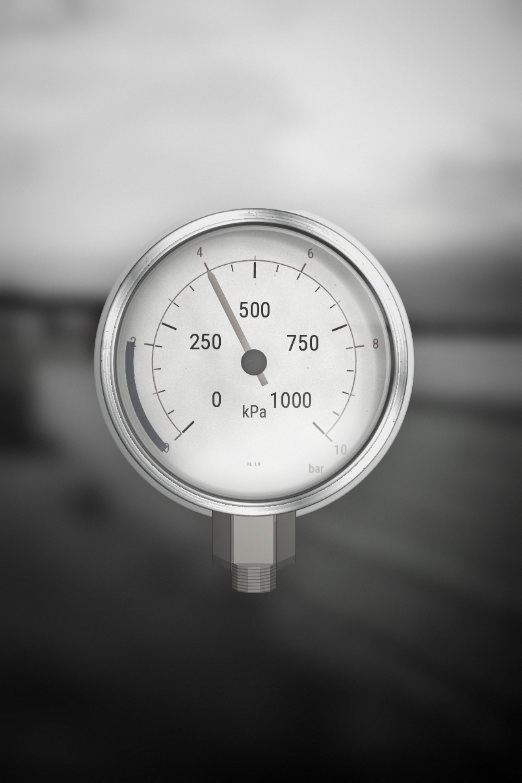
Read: {"value": 400, "unit": "kPa"}
